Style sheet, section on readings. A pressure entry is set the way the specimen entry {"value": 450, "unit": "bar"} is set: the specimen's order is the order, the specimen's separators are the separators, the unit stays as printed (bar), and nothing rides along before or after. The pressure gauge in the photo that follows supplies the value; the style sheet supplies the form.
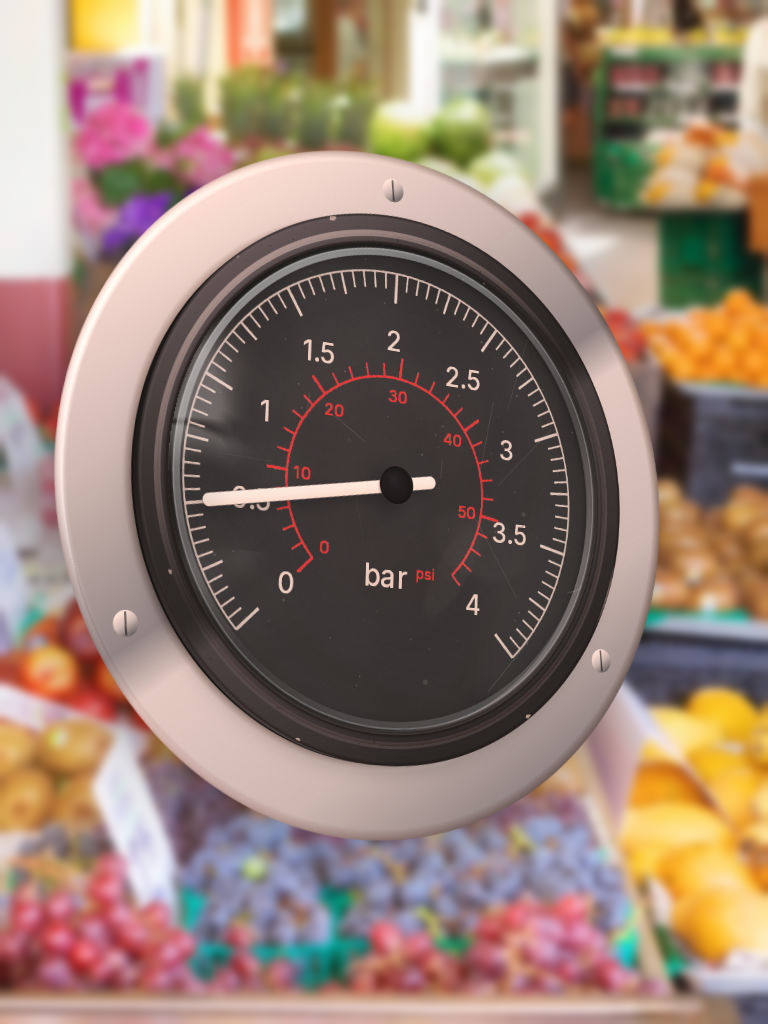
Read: {"value": 0.5, "unit": "bar"}
